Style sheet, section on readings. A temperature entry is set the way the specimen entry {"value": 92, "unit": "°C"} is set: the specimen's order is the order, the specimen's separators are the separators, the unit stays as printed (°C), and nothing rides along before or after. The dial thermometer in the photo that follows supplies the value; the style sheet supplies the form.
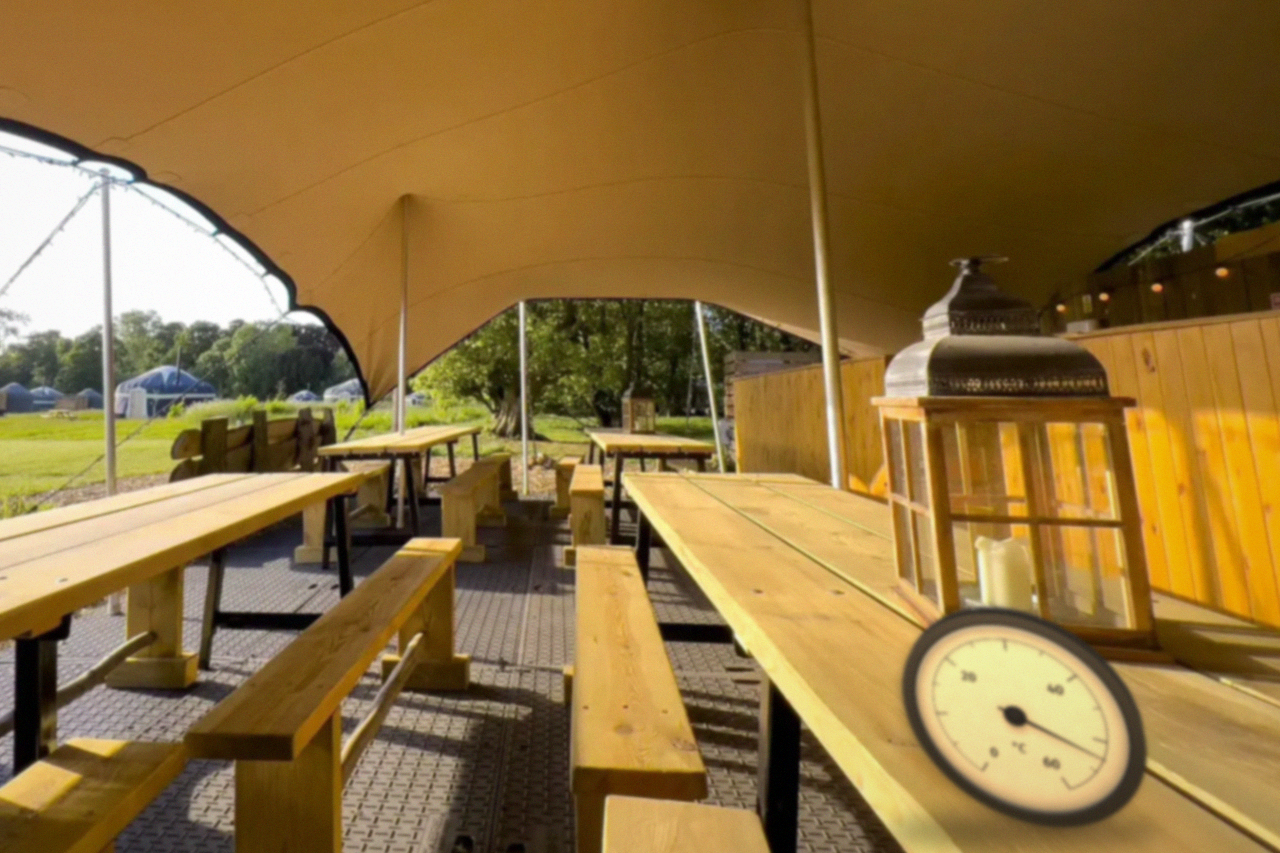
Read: {"value": 52.5, "unit": "°C"}
